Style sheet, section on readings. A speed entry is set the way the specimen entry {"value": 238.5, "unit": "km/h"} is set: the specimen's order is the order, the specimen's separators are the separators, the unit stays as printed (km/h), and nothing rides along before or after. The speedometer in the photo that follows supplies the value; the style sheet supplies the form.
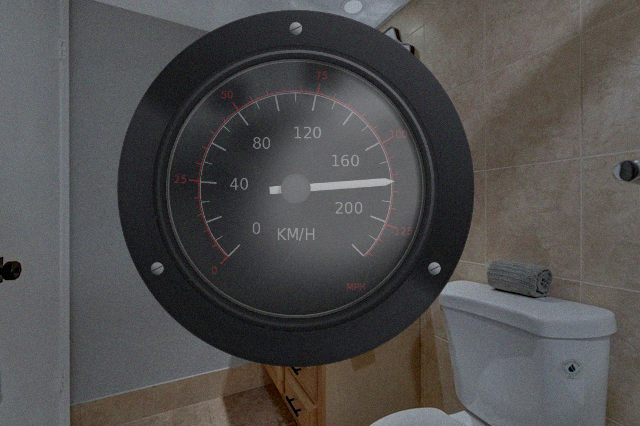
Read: {"value": 180, "unit": "km/h"}
